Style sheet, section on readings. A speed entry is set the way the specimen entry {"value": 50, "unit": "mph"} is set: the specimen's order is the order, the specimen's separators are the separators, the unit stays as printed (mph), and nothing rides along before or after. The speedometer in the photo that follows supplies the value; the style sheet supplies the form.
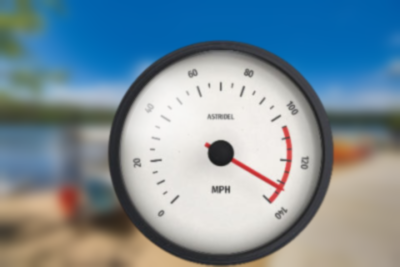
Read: {"value": 132.5, "unit": "mph"}
